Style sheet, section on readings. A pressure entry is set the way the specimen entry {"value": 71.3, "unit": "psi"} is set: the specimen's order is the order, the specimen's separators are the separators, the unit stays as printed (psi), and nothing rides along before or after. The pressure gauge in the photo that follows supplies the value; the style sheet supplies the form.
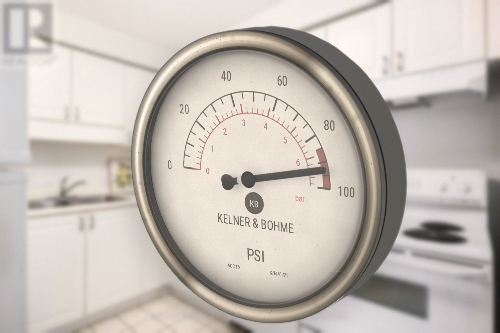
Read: {"value": 92.5, "unit": "psi"}
